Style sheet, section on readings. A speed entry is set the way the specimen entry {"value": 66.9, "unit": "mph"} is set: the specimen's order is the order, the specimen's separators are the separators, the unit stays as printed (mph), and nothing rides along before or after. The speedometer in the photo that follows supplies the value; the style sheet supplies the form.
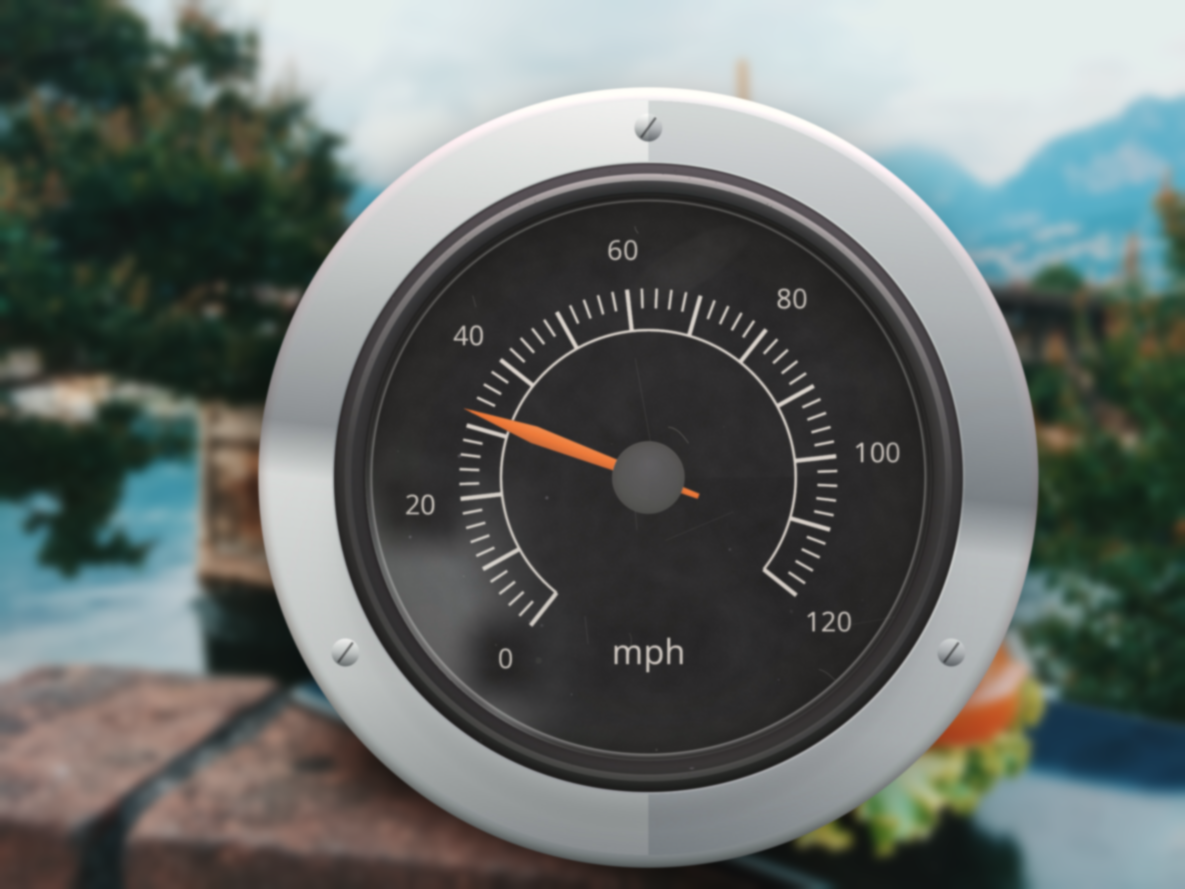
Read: {"value": 32, "unit": "mph"}
